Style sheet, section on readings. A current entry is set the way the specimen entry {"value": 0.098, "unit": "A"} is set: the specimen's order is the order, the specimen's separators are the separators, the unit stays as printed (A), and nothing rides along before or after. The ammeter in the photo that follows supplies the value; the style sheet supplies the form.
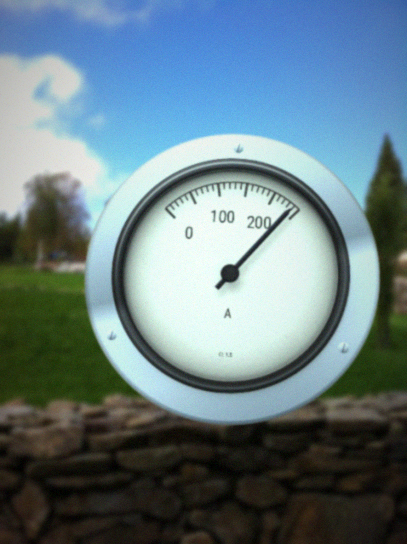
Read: {"value": 240, "unit": "A"}
